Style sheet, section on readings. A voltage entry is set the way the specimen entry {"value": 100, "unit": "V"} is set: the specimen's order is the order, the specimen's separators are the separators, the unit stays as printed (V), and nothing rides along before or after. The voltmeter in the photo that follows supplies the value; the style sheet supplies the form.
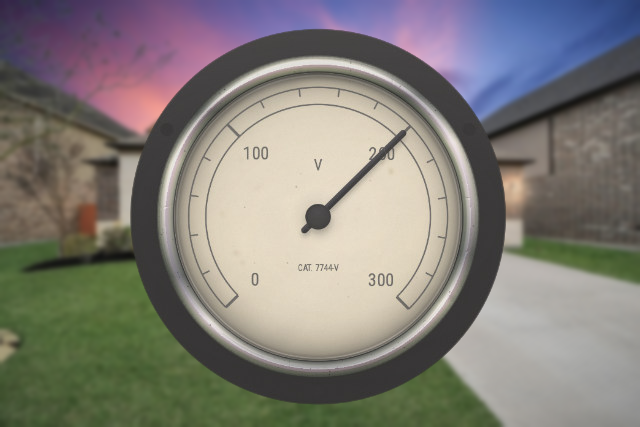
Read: {"value": 200, "unit": "V"}
